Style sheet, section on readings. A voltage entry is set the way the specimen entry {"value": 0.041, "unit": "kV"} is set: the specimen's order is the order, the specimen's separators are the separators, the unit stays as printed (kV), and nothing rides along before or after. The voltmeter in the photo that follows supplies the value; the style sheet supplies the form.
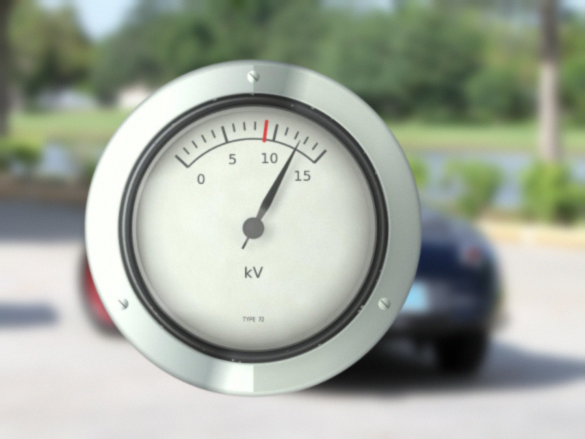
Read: {"value": 12.5, "unit": "kV"}
